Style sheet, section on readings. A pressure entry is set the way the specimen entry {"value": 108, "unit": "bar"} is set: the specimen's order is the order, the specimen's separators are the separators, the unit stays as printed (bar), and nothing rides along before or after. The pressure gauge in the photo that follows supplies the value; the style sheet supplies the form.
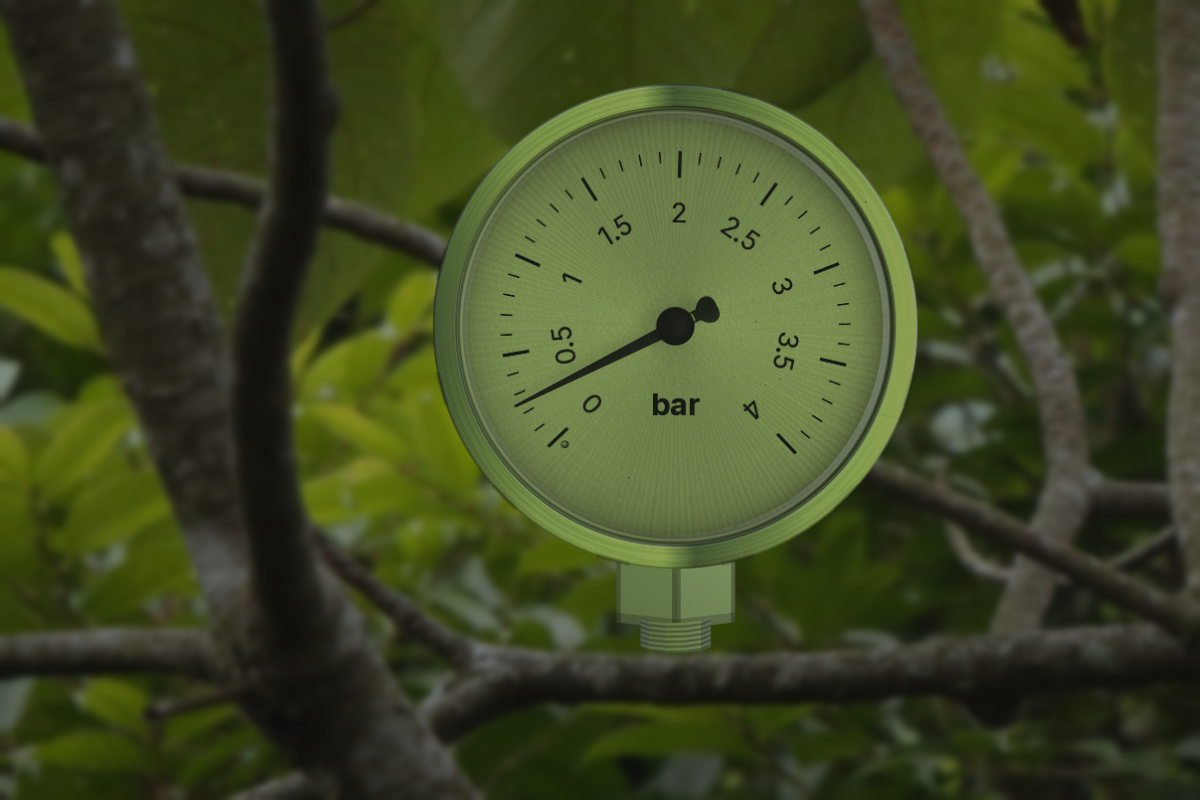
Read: {"value": 0.25, "unit": "bar"}
